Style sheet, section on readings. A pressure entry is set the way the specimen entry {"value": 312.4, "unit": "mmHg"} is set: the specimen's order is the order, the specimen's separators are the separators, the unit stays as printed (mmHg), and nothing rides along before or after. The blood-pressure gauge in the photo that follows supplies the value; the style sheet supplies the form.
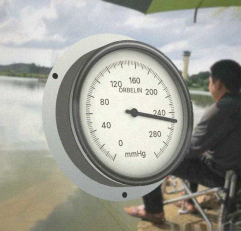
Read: {"value": 250, "unit": "mmHg"}
